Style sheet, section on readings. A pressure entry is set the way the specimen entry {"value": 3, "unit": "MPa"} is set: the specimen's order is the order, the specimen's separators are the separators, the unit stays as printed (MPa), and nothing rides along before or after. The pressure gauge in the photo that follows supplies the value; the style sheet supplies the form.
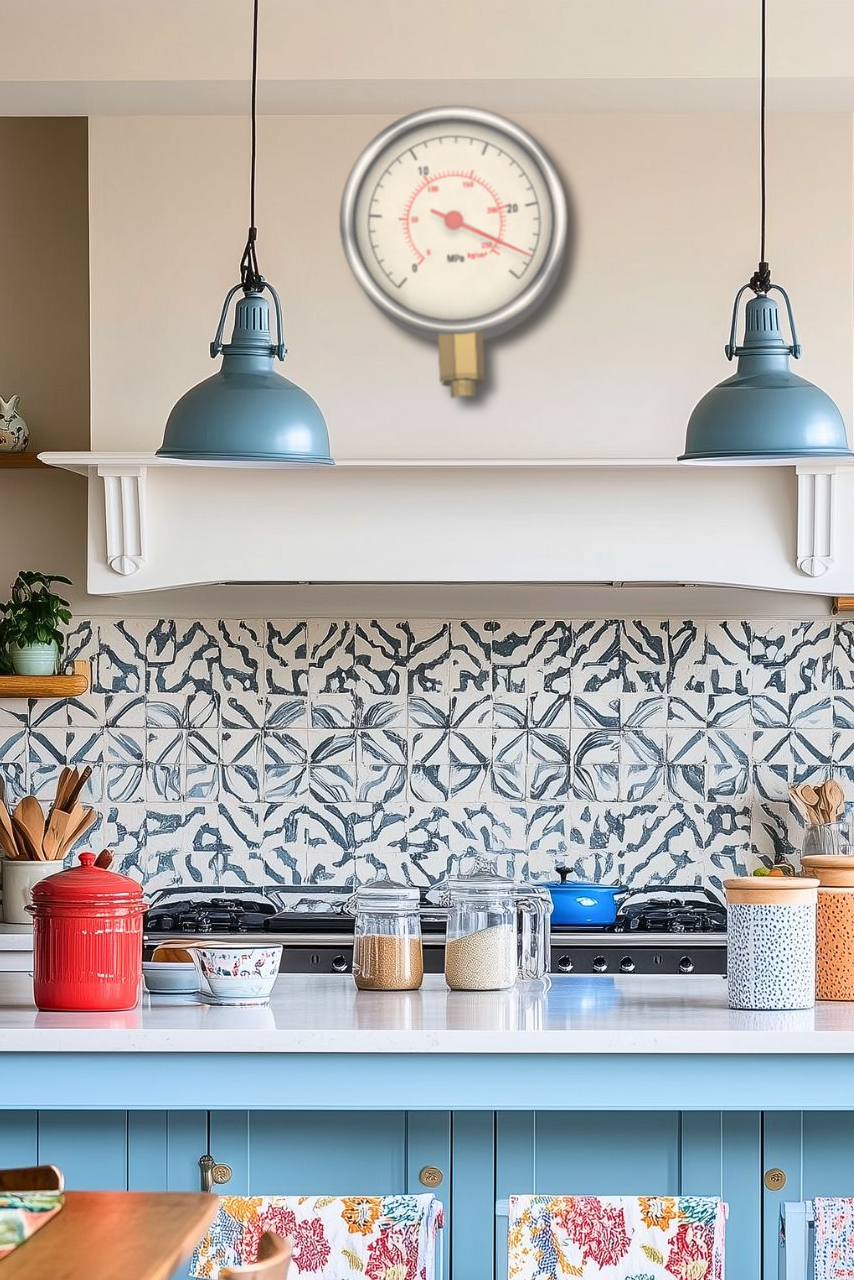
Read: {"value": 23.5, "unit": "MPa"}
